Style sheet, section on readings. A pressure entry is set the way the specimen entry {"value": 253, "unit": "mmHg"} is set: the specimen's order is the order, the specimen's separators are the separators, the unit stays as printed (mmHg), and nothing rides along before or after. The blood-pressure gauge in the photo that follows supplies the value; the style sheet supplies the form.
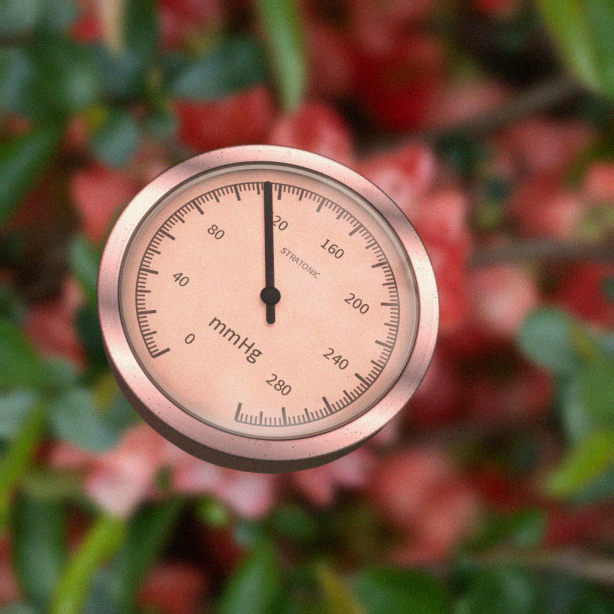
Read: {"value": 114, "unit": "mmHg"}
